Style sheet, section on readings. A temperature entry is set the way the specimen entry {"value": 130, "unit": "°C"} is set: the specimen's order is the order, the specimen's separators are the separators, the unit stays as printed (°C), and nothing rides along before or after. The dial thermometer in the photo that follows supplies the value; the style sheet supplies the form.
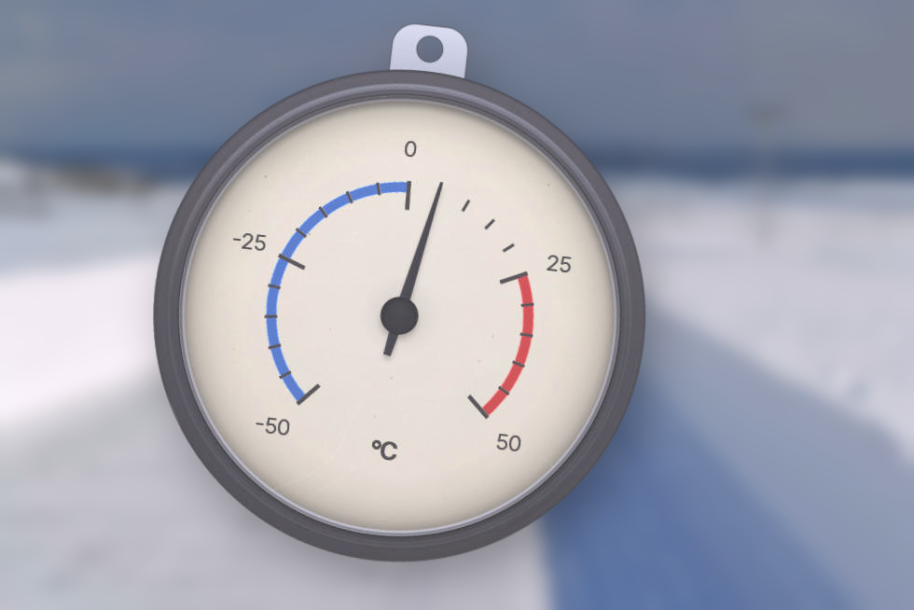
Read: {"value": 5, "unit": "°C"}
